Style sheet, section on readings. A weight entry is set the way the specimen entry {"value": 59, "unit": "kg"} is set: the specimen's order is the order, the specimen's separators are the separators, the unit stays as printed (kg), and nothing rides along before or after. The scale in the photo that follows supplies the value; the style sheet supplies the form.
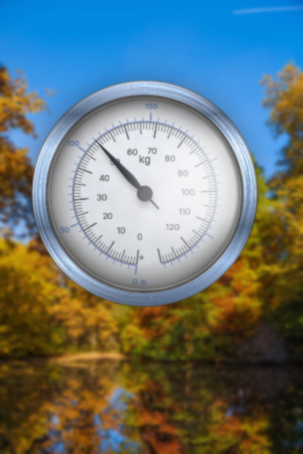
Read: {"value": 50, "unit": "kg"}
